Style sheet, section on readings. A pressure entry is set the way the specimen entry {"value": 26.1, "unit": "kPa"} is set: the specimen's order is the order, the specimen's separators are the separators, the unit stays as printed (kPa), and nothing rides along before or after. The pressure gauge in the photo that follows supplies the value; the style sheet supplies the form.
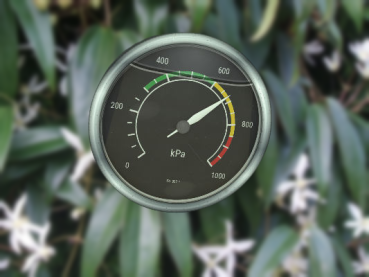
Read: {"value": 675, "unit": "kPa"}
